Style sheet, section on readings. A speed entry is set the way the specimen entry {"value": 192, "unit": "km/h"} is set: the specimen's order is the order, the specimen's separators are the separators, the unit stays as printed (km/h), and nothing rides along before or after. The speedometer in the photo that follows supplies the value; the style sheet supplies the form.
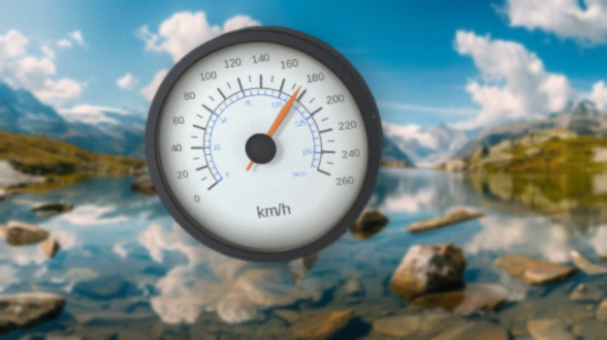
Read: {"value": 175, "unit": "km/h"}
